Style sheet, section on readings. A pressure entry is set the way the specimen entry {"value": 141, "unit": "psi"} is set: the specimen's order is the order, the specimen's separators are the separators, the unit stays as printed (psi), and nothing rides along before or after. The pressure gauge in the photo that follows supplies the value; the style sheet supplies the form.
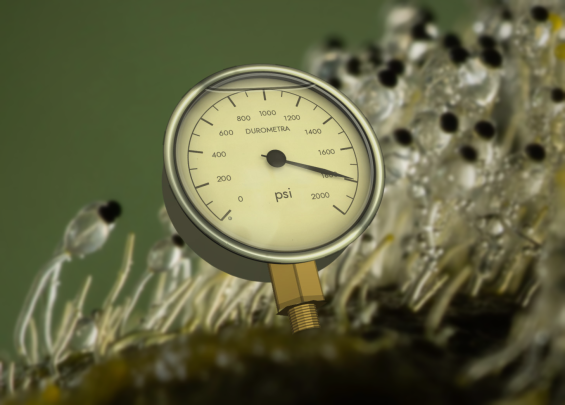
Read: {"value": 1800, "unit": "psi"}
